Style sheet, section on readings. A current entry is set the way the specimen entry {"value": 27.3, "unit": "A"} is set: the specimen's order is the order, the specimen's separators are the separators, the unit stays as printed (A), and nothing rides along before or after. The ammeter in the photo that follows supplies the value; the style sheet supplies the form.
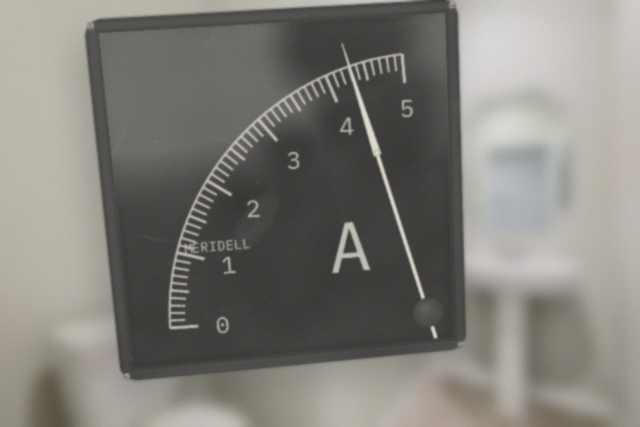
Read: {"value": 4.3, "unit": "A"}
